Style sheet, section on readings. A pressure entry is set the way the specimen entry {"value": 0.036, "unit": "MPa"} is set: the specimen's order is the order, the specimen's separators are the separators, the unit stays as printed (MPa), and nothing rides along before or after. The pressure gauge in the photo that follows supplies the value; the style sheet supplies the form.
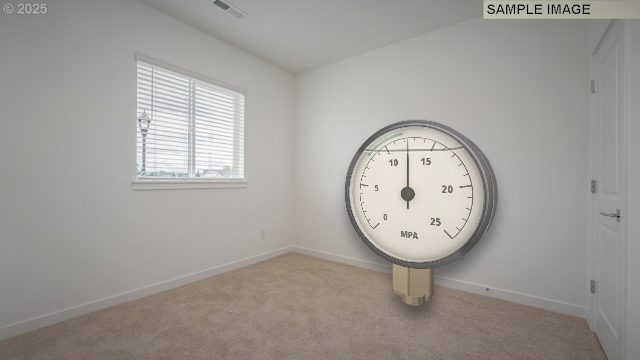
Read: {"value": 12.5, "unit": "MPa"}
